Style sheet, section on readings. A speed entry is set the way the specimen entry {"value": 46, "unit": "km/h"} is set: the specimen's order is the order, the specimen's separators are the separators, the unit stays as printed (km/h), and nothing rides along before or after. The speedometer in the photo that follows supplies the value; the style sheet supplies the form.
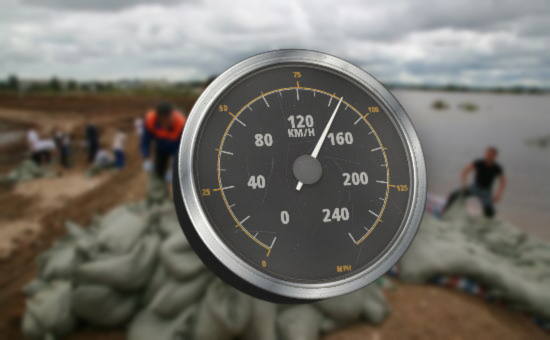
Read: {"value": 145, "unit": "km/h"}
